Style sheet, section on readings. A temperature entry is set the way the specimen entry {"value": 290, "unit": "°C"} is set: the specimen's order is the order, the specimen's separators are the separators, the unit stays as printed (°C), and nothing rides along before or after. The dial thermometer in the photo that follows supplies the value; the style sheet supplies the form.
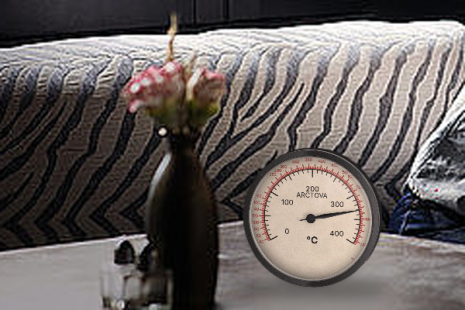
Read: {"value": 330, "unit": "°C"}
